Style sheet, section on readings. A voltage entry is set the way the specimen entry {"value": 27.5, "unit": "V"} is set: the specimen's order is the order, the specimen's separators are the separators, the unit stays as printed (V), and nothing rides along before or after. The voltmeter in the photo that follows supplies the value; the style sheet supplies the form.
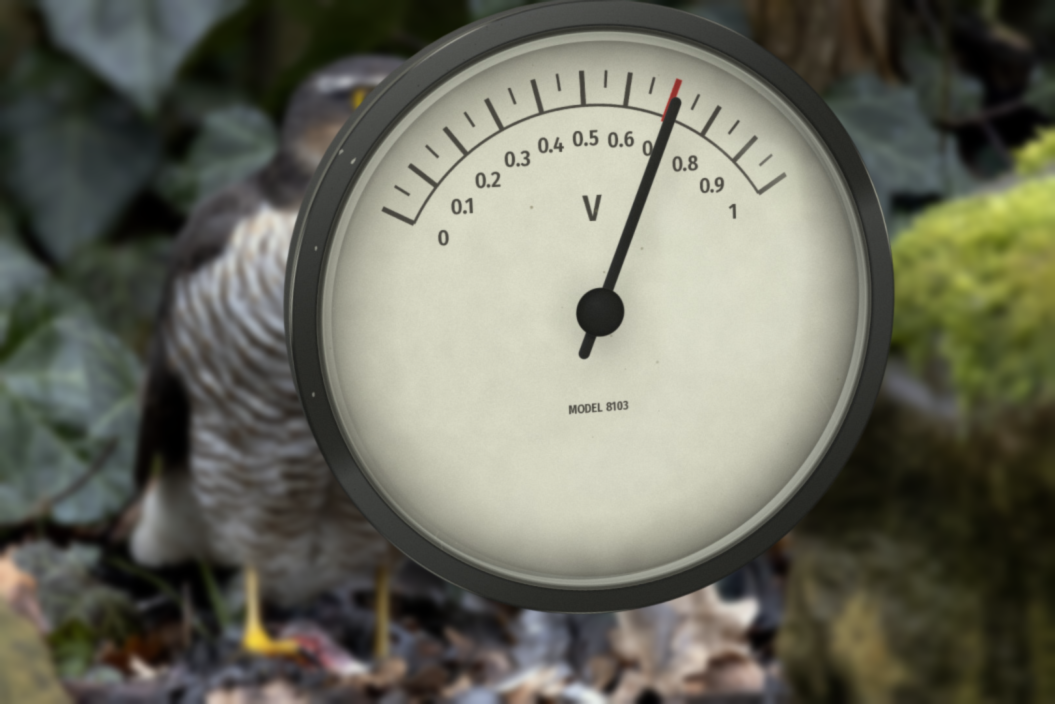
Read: {"value": 0.7, "unit": "V"}
